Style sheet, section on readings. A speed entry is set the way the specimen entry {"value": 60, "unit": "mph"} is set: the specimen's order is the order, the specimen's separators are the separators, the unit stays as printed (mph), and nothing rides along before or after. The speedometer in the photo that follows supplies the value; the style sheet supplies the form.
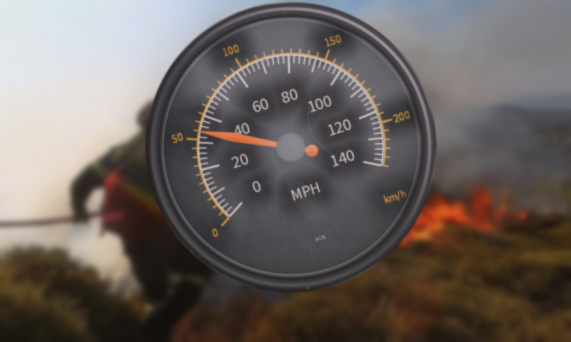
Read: {"value": 34, "unit": "mph"}
